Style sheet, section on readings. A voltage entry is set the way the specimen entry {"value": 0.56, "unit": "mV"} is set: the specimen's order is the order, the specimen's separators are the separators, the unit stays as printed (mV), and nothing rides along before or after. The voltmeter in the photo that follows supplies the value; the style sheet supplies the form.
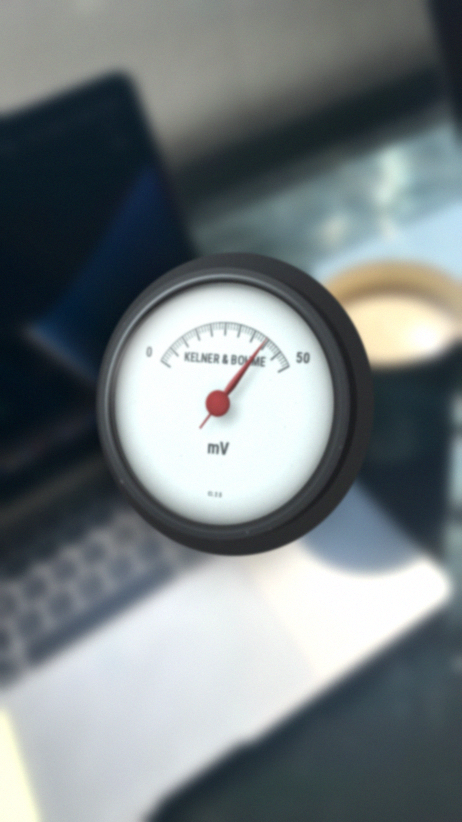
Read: {"value": 40, "unit": "mV"}
